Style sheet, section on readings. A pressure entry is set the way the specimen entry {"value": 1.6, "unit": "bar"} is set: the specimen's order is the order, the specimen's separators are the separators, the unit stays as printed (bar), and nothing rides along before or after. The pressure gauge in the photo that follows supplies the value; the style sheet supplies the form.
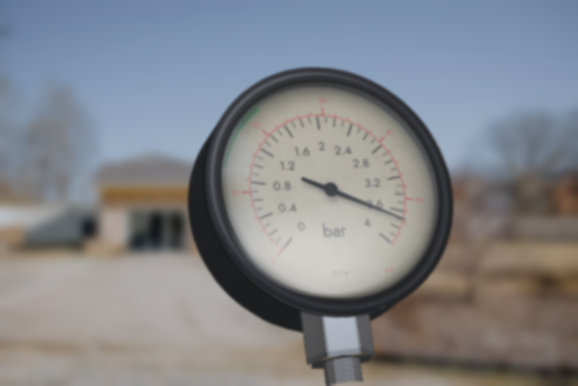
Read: {"value": 3.7, "unit": "bar"}
